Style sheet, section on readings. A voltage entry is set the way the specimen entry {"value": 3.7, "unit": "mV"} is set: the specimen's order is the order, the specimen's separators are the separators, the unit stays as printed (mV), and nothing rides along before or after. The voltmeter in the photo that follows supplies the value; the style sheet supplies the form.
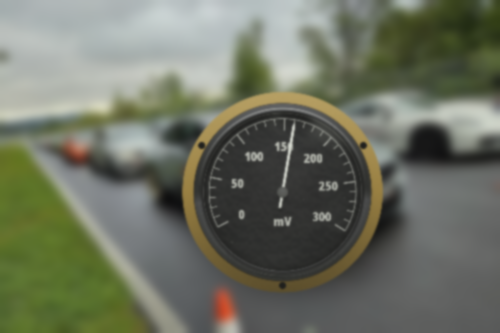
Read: {"value": 160, "unit": "mV"}
